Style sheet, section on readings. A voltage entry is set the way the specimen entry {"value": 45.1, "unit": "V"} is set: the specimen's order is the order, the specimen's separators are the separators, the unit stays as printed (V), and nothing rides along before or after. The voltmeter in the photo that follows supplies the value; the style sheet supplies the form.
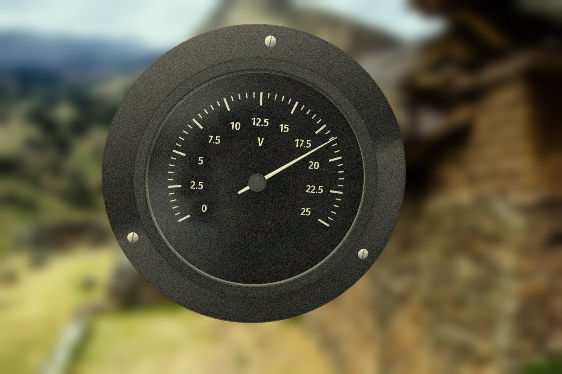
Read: {"value": 18.5, "unit": "V"}
